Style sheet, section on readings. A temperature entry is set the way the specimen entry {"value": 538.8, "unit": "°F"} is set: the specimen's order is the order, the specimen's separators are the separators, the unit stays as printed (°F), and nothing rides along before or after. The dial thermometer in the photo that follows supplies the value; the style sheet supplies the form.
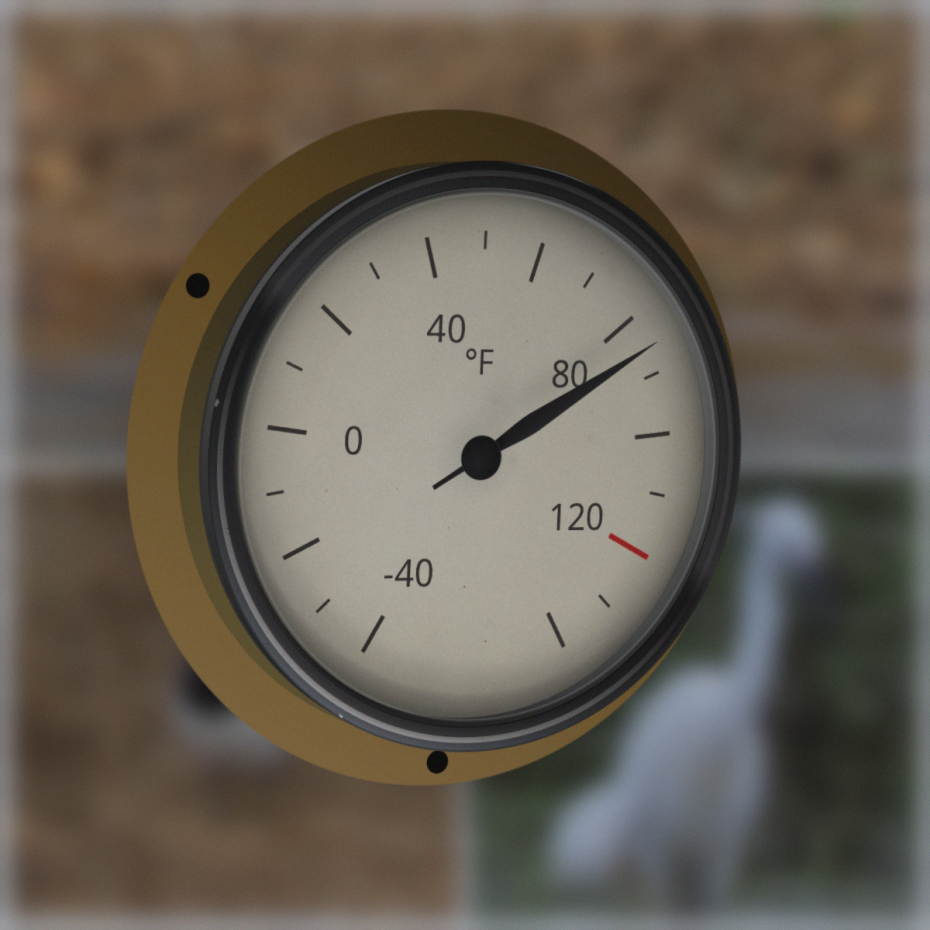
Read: {"value": 85, "unit": "°F"}
